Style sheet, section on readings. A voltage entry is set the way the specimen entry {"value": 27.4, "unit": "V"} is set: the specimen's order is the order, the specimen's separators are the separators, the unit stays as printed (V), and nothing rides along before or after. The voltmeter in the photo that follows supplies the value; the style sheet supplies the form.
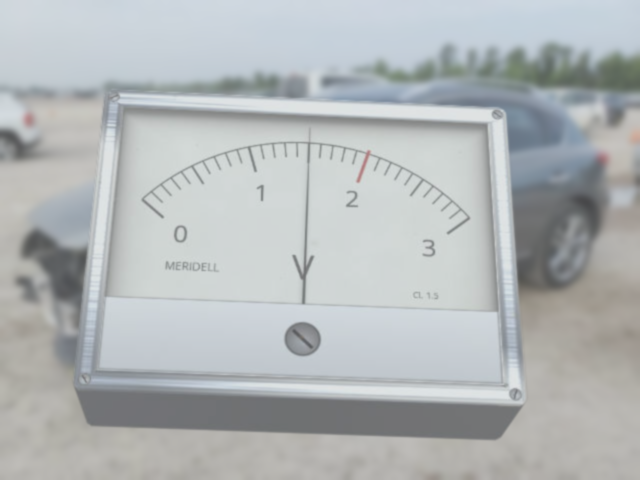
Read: {"value": 1.5, "unit": "V"}
